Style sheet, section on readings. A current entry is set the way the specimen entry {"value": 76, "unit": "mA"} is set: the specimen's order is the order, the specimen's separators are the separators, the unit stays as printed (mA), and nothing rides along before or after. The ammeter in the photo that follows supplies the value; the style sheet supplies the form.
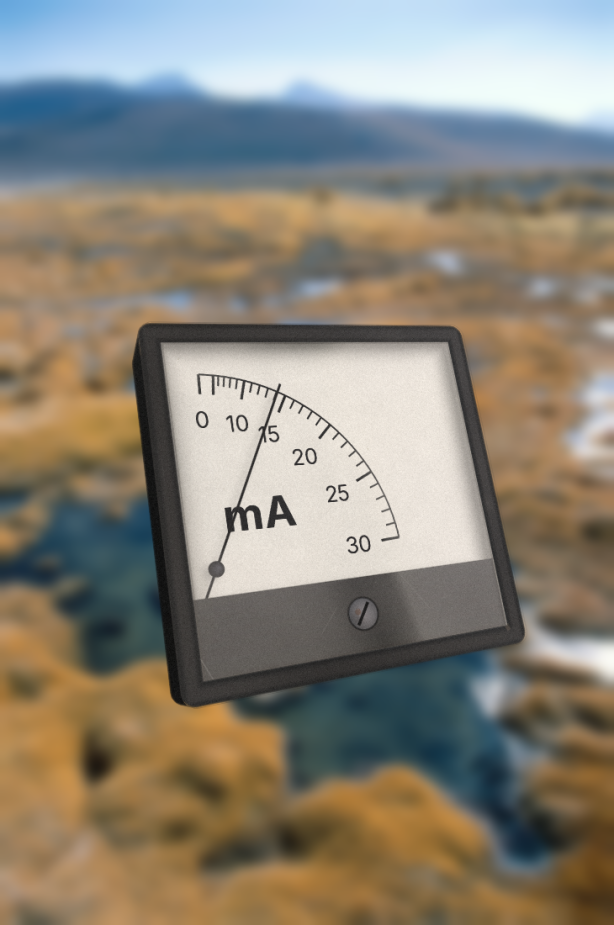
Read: {"value": 14, "unit": "mA"}
